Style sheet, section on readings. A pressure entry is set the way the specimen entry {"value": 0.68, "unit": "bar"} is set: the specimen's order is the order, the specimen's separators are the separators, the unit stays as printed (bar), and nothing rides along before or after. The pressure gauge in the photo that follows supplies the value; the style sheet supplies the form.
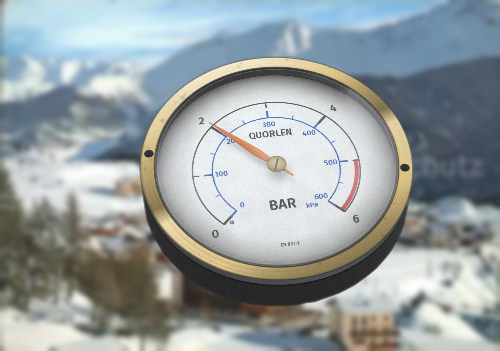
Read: {"value": 2, "unit": "bar"}
